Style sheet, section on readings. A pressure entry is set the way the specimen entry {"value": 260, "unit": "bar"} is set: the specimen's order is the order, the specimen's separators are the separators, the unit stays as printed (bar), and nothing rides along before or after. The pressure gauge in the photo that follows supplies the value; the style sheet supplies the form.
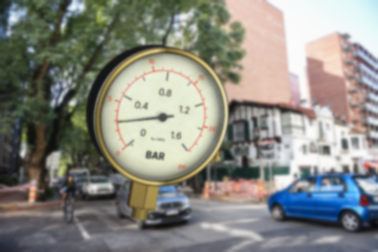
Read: {"value": 0.2, "unit": "bar"}
